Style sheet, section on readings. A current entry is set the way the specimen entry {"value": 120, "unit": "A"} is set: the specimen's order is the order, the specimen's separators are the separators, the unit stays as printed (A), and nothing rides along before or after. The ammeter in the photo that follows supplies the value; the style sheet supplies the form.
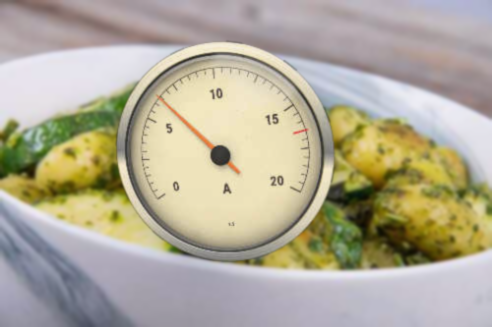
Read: {"value": 6.5, "unit": "A"}
